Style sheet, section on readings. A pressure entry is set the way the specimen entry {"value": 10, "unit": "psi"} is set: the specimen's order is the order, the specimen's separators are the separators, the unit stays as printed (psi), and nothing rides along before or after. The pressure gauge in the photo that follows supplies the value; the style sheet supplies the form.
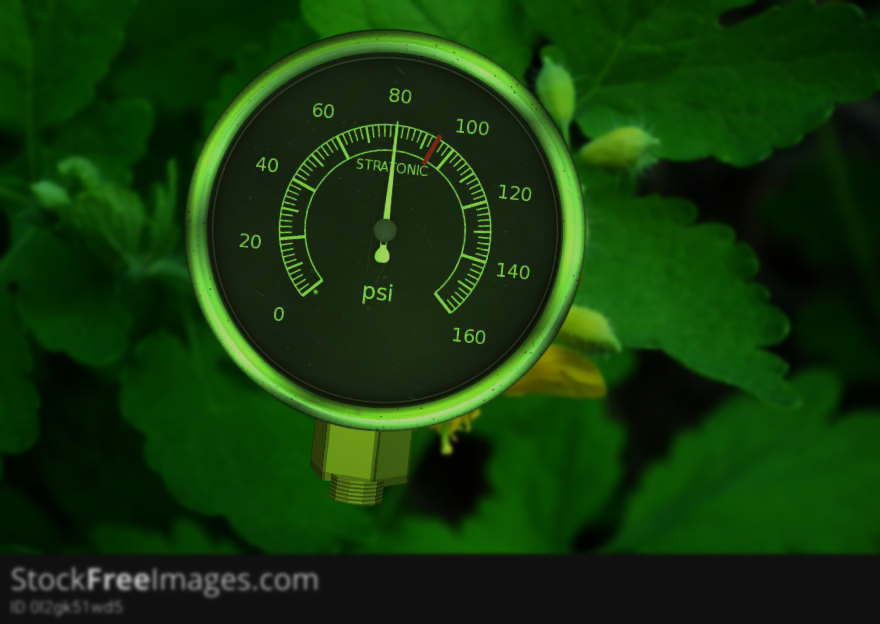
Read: {"value": 80, "unit": "psi"}
